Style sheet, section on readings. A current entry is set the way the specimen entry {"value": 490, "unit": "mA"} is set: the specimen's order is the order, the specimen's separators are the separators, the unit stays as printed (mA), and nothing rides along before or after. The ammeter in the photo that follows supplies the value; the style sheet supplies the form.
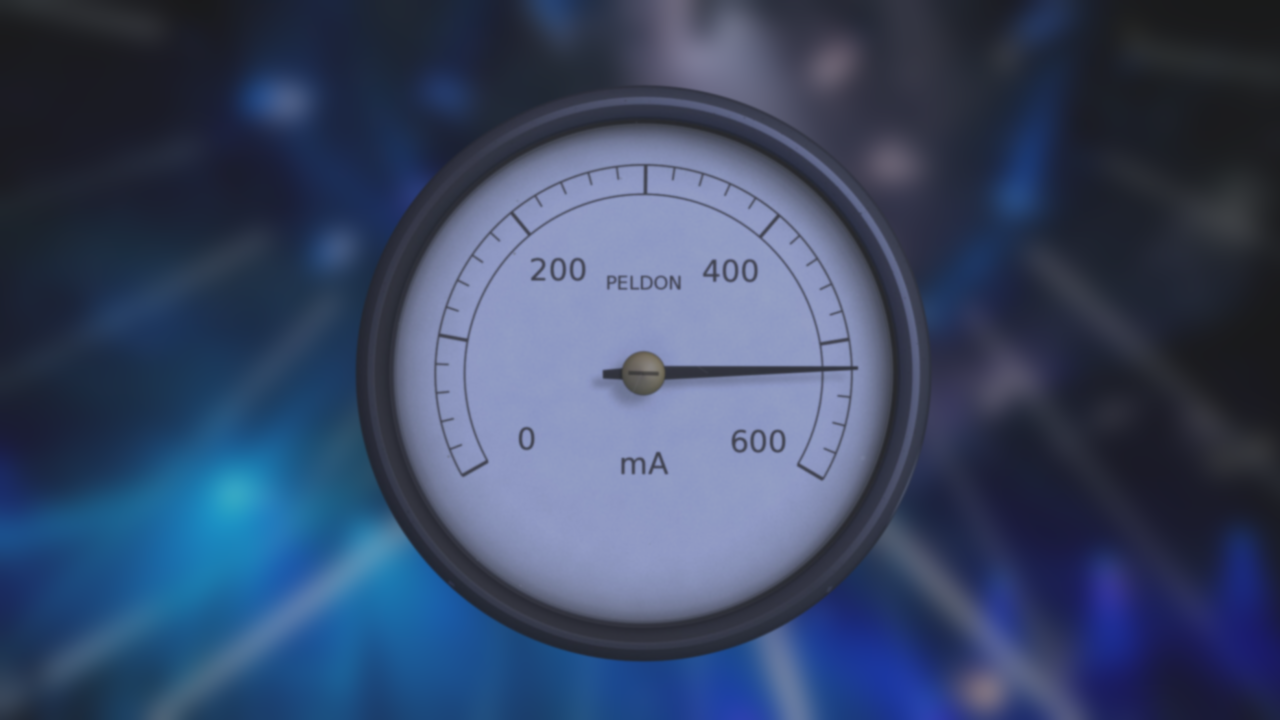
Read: {"value": 520, "unit": "mA"}
